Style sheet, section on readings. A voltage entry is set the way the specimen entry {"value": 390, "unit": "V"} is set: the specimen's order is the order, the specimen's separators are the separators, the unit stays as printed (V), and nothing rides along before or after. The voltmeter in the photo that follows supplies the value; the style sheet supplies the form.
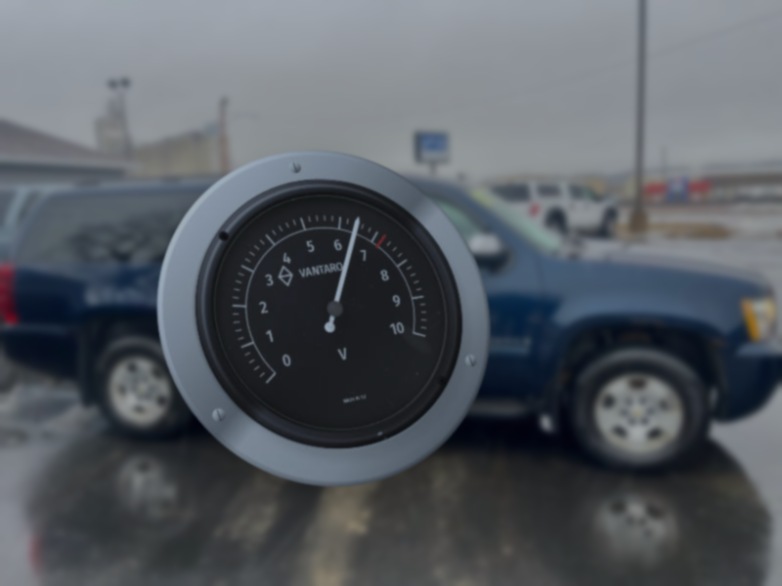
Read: {"value": 6.4, "unit": "V"}
